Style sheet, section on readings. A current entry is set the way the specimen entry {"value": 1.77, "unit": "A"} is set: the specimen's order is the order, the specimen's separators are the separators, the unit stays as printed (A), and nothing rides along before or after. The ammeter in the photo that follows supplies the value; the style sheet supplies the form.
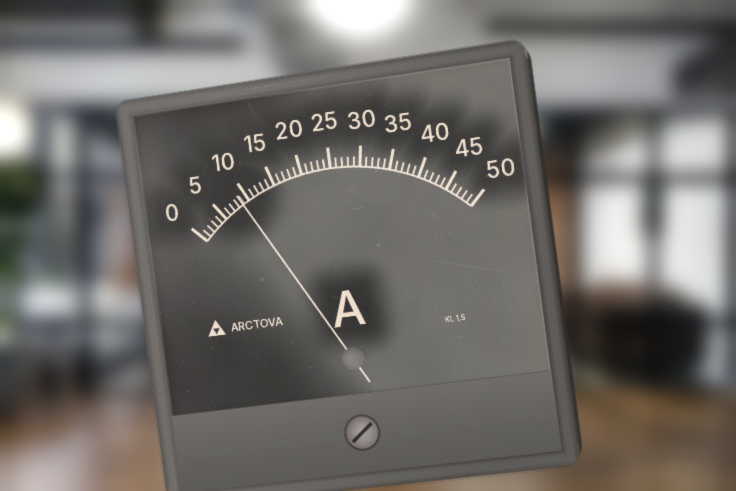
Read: {"value": 9, "unit": "A"}
